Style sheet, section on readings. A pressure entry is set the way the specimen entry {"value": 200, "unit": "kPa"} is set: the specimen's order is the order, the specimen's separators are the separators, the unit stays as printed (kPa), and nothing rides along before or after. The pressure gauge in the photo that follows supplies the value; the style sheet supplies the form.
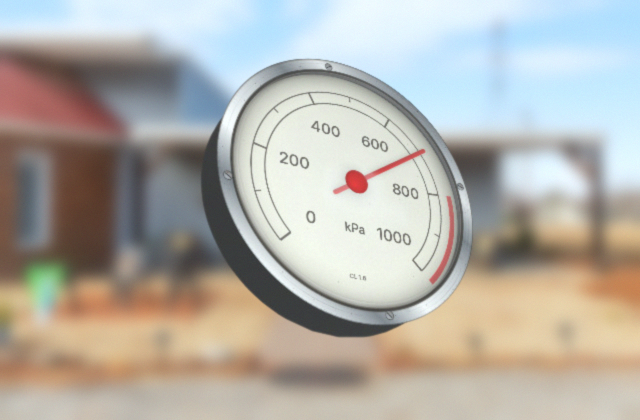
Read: {"value": 700, "unit": "kPa"}
